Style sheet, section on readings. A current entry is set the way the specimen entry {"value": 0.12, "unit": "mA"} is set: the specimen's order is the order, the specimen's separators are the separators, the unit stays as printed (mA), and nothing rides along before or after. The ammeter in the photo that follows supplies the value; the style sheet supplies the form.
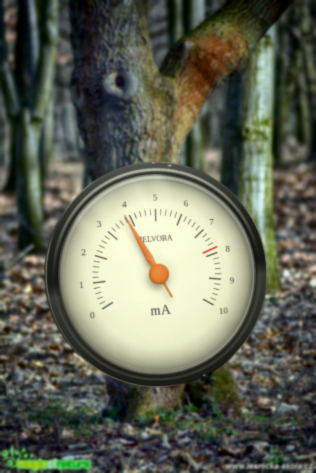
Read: {"value": 3.8, "unit": "mA"}
